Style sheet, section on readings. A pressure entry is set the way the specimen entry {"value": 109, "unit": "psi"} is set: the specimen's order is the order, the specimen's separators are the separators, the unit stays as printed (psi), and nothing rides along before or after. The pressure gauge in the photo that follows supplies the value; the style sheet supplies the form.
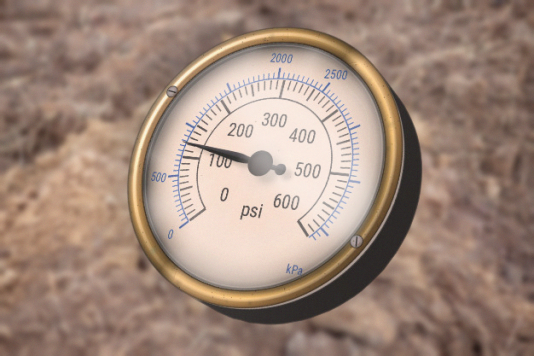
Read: {"value": 120, "unit": "psi"}
